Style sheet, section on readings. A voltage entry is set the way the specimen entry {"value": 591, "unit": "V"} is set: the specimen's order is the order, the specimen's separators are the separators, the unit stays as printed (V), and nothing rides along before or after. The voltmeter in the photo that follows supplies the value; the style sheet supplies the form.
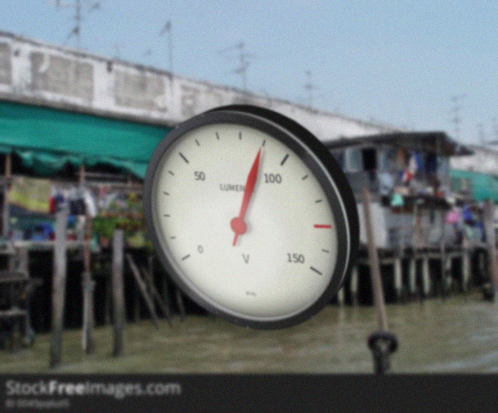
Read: {"value": 90, "unit": "V"}
